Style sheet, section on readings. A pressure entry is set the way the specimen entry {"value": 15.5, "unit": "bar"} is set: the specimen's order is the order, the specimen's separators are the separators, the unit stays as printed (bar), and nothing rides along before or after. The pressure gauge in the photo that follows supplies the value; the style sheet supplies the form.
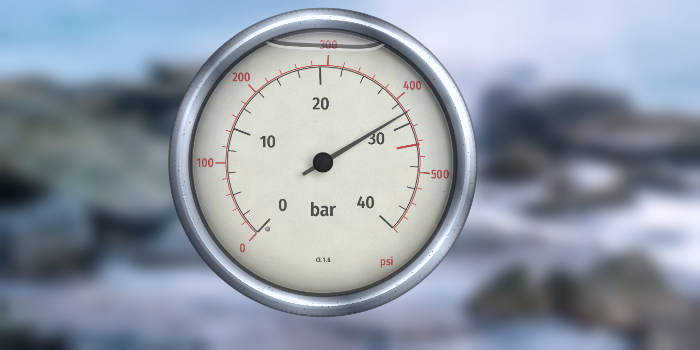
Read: {"value": 29, "unit": "bar"}
